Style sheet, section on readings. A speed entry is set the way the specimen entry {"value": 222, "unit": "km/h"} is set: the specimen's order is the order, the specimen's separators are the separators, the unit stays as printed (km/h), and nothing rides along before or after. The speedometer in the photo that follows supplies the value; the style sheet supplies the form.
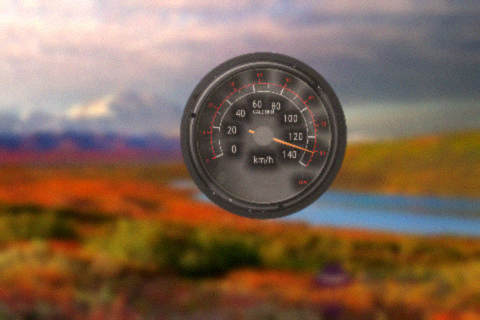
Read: {"value": 130, "unit": "km/h"}
